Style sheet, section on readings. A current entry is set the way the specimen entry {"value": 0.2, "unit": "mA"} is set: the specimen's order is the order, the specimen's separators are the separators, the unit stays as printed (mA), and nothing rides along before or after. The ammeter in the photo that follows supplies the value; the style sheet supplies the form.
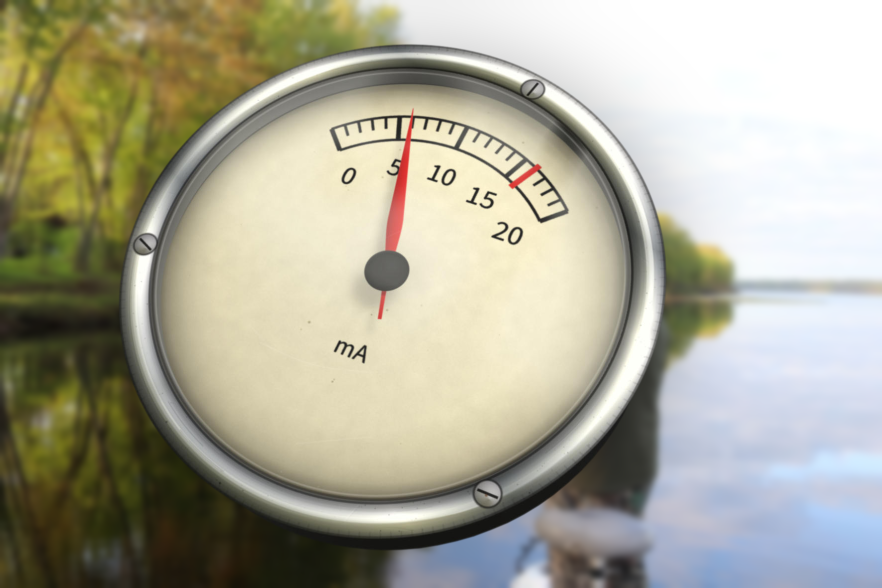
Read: {"value": 6, "unit": "mA"}
